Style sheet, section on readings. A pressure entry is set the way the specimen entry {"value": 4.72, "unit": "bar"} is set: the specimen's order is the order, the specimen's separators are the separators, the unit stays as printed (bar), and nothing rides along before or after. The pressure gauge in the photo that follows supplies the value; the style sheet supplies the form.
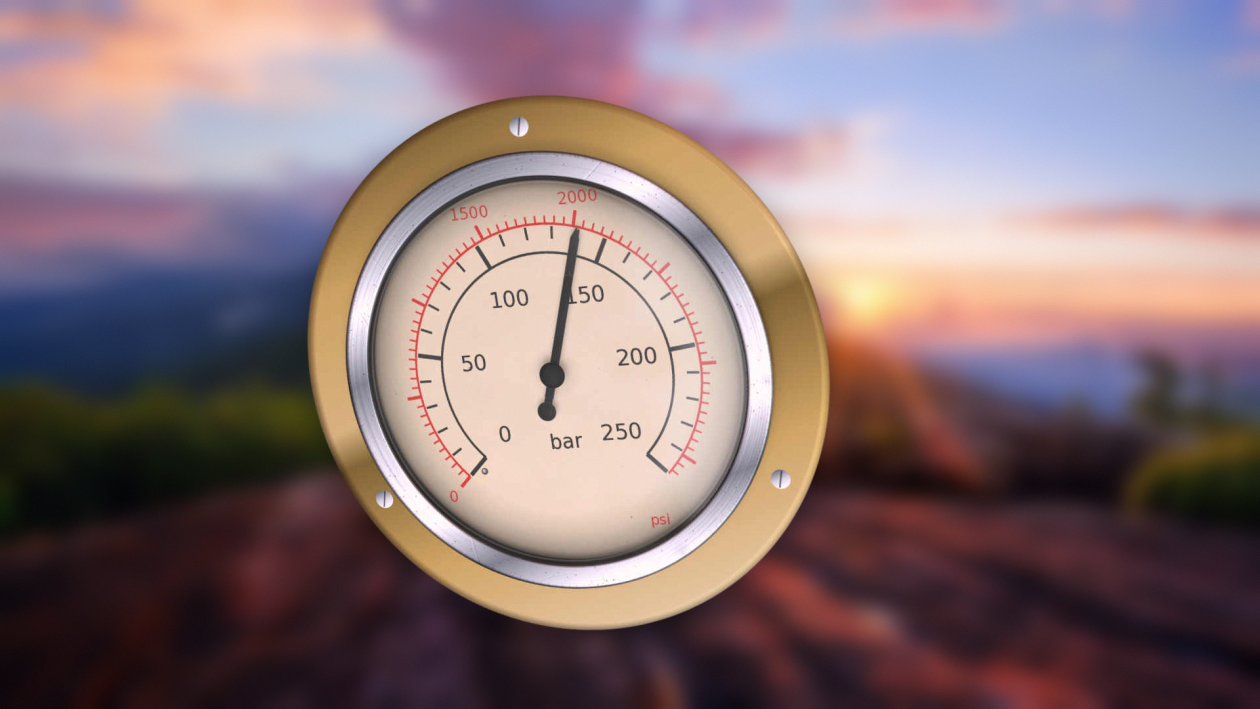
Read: {"value": 140, "unit": "bar"}
